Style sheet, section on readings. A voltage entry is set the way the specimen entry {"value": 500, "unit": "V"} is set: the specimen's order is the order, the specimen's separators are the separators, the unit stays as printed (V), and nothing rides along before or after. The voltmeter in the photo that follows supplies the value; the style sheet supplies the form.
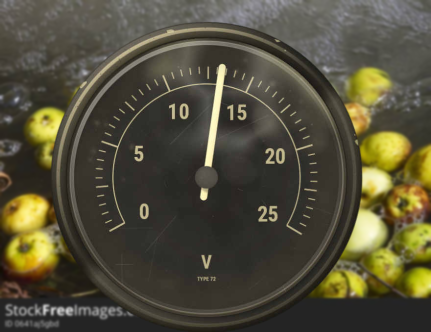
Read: {"value": 13.25, "unit": "V"}
